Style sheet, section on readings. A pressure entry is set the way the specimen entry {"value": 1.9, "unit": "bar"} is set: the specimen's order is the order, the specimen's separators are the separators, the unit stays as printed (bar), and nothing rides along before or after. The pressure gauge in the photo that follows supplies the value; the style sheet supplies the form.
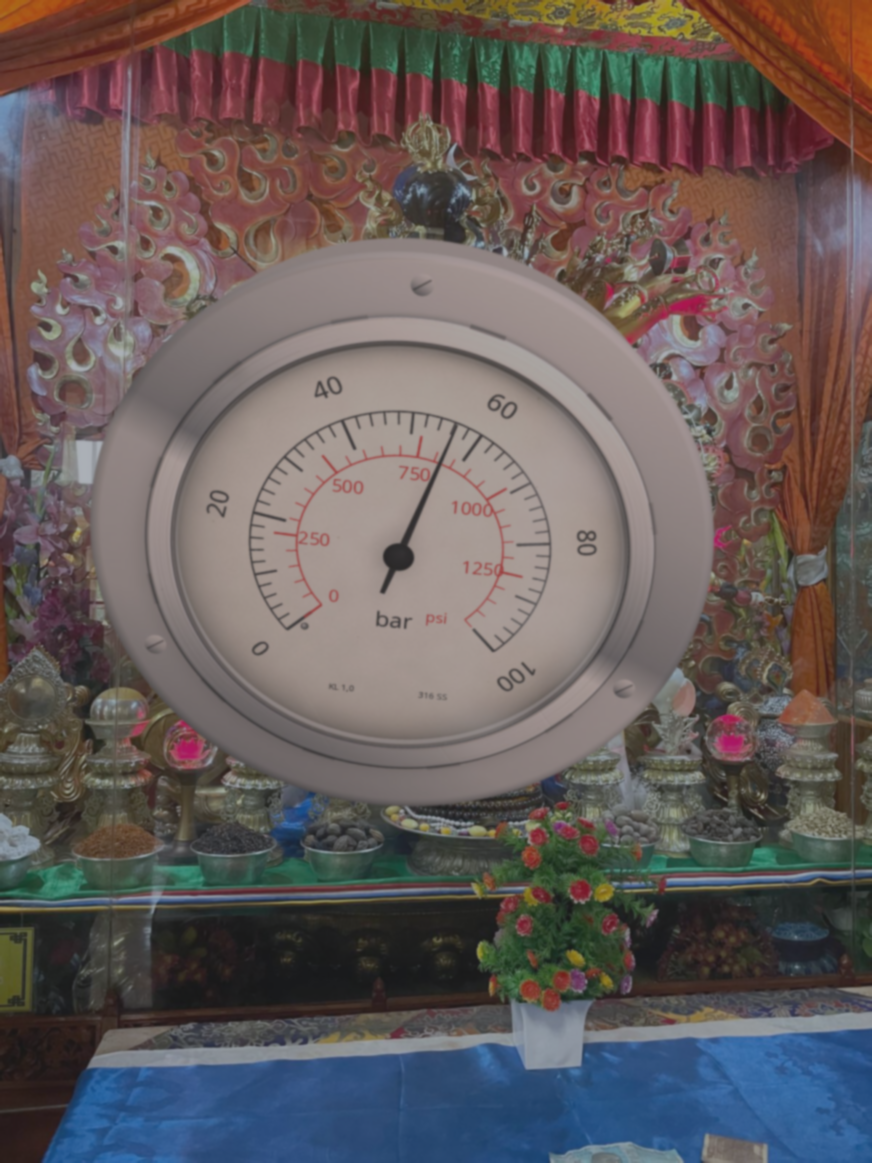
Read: {"value": 56, "unit": "bar"}
